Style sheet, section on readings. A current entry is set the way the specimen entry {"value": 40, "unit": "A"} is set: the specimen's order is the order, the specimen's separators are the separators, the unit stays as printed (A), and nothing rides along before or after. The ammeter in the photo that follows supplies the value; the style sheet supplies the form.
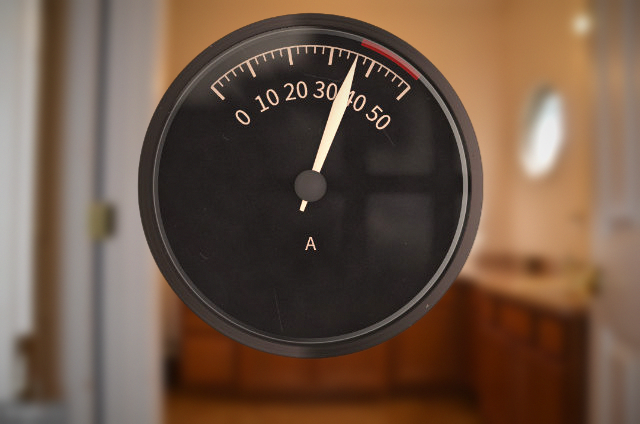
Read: {"value": 36, "unit": "A"}
